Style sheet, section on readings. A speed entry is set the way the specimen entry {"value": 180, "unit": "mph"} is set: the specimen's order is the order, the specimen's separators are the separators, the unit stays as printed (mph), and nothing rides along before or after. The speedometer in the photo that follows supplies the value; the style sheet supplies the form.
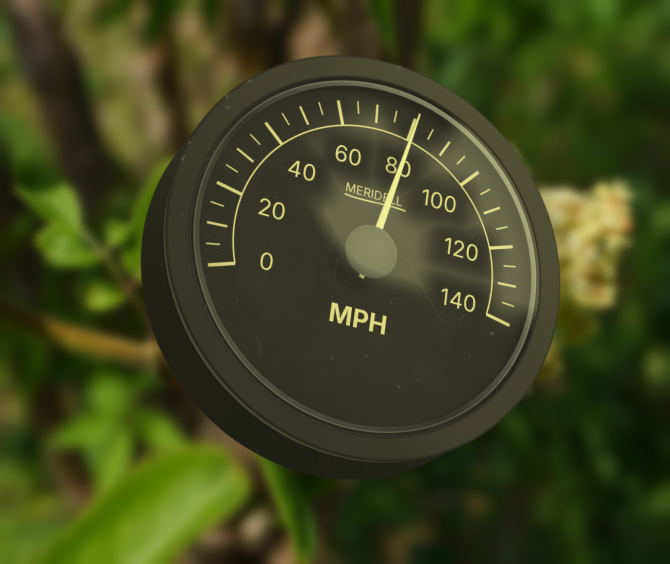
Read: {"value": 80, "unit": "mph"}
